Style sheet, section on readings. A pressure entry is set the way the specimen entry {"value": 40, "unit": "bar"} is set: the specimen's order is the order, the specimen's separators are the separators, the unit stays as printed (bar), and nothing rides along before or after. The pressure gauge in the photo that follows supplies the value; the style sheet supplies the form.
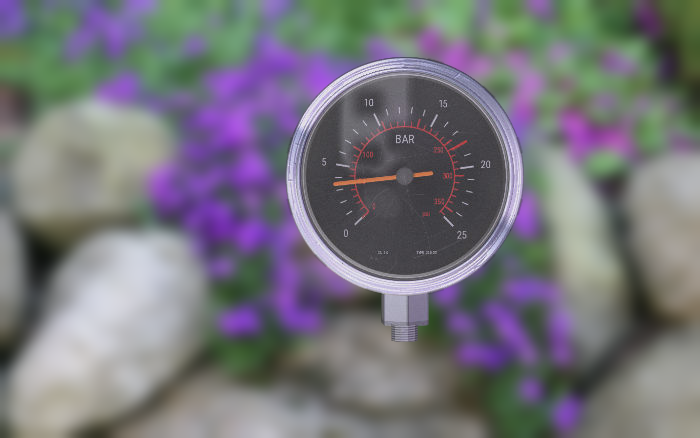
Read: {"value": 3.5, "unit": "bar"}
